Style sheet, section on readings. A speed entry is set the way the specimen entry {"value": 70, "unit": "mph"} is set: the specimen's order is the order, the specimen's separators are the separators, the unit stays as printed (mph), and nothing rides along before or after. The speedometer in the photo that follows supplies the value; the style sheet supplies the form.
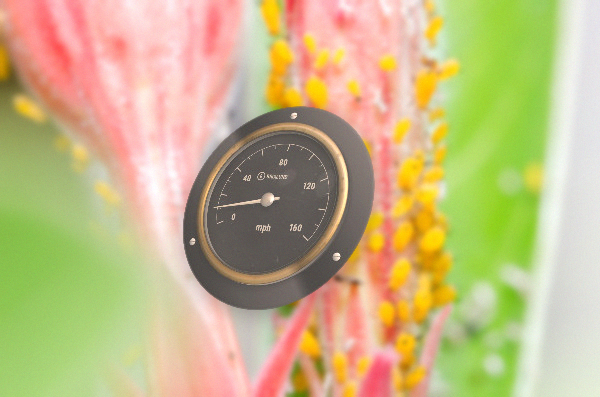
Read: {"value": 10, "unit": "mph"}
